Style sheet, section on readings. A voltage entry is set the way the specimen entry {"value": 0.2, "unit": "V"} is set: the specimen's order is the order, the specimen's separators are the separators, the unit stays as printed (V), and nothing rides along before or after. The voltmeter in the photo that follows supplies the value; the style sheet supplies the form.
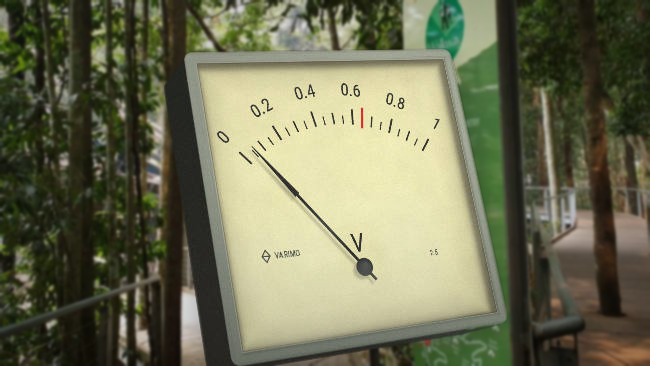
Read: {"value": 0.05, "unit": "V"}
